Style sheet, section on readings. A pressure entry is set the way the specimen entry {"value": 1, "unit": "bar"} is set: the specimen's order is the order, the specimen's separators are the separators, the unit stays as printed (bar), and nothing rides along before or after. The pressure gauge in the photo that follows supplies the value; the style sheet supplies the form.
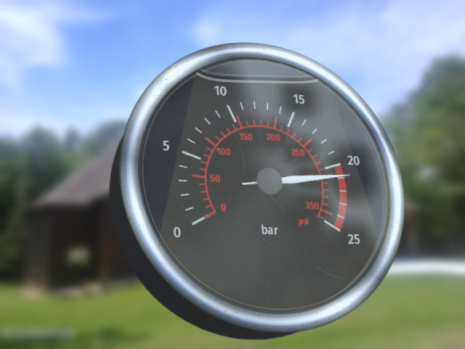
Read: {"value": 21, "unit": "bar"}
